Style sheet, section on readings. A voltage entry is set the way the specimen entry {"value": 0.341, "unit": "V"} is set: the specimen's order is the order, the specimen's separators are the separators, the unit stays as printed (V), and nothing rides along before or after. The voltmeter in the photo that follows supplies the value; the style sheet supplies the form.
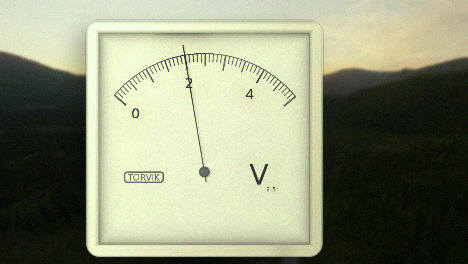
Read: {"value": 2, "unit": "V"}
